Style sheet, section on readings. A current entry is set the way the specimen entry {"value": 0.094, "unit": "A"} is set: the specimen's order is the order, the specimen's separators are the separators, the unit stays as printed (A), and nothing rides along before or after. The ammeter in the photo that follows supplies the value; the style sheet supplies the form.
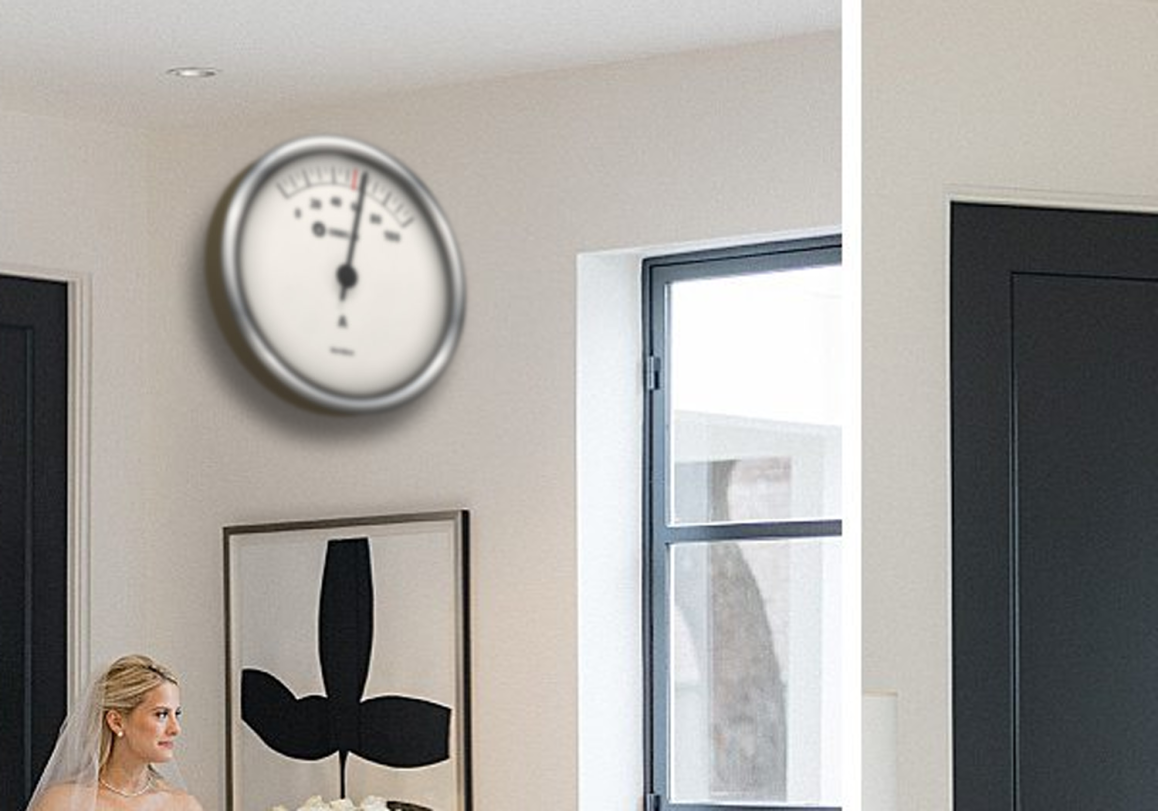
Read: {"value": 60, "unit": "A"}
